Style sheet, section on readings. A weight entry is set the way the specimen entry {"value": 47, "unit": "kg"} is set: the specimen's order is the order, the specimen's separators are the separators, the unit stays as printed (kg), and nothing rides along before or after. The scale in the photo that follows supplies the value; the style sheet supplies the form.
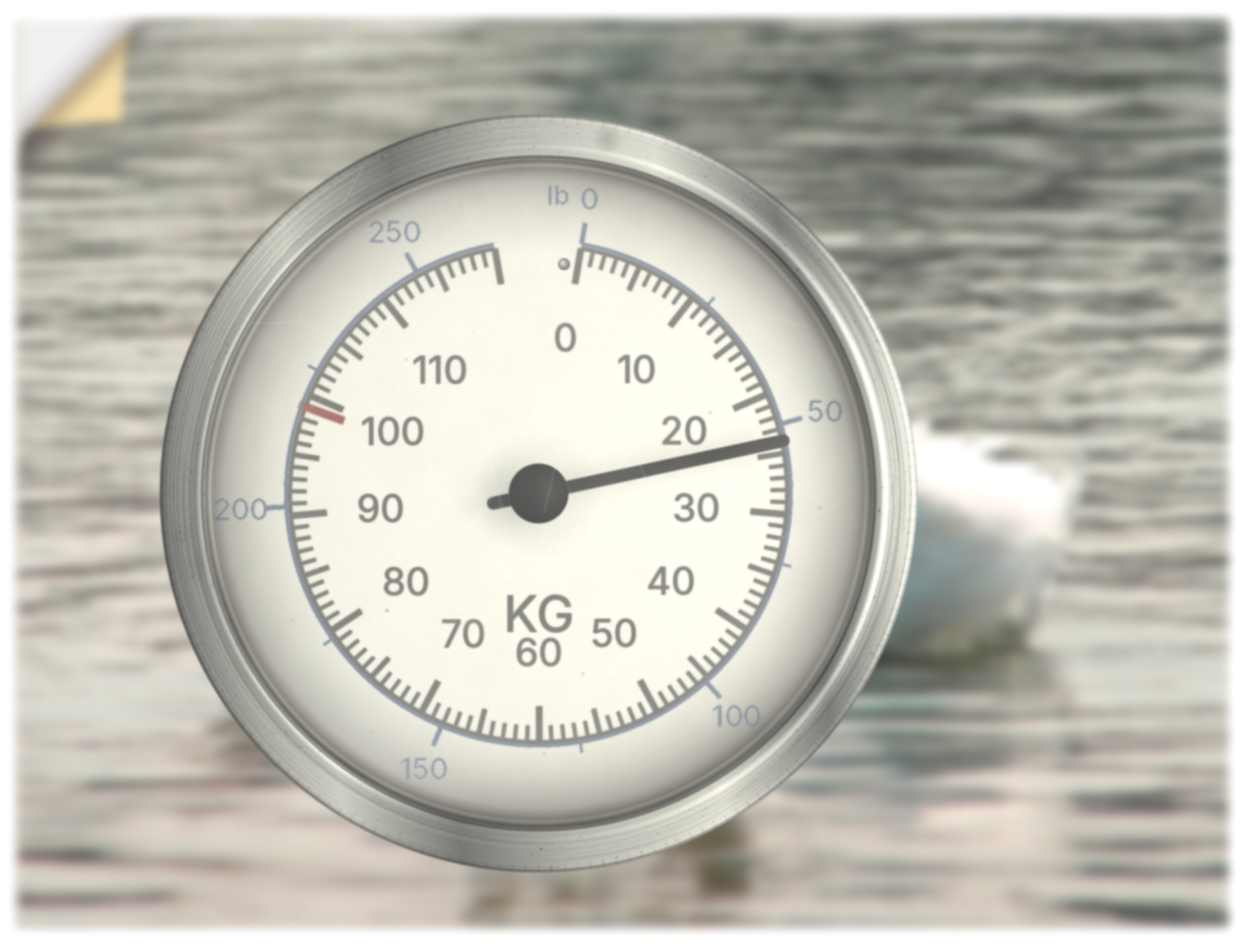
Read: {"value": 24, "unit": "kg"}
